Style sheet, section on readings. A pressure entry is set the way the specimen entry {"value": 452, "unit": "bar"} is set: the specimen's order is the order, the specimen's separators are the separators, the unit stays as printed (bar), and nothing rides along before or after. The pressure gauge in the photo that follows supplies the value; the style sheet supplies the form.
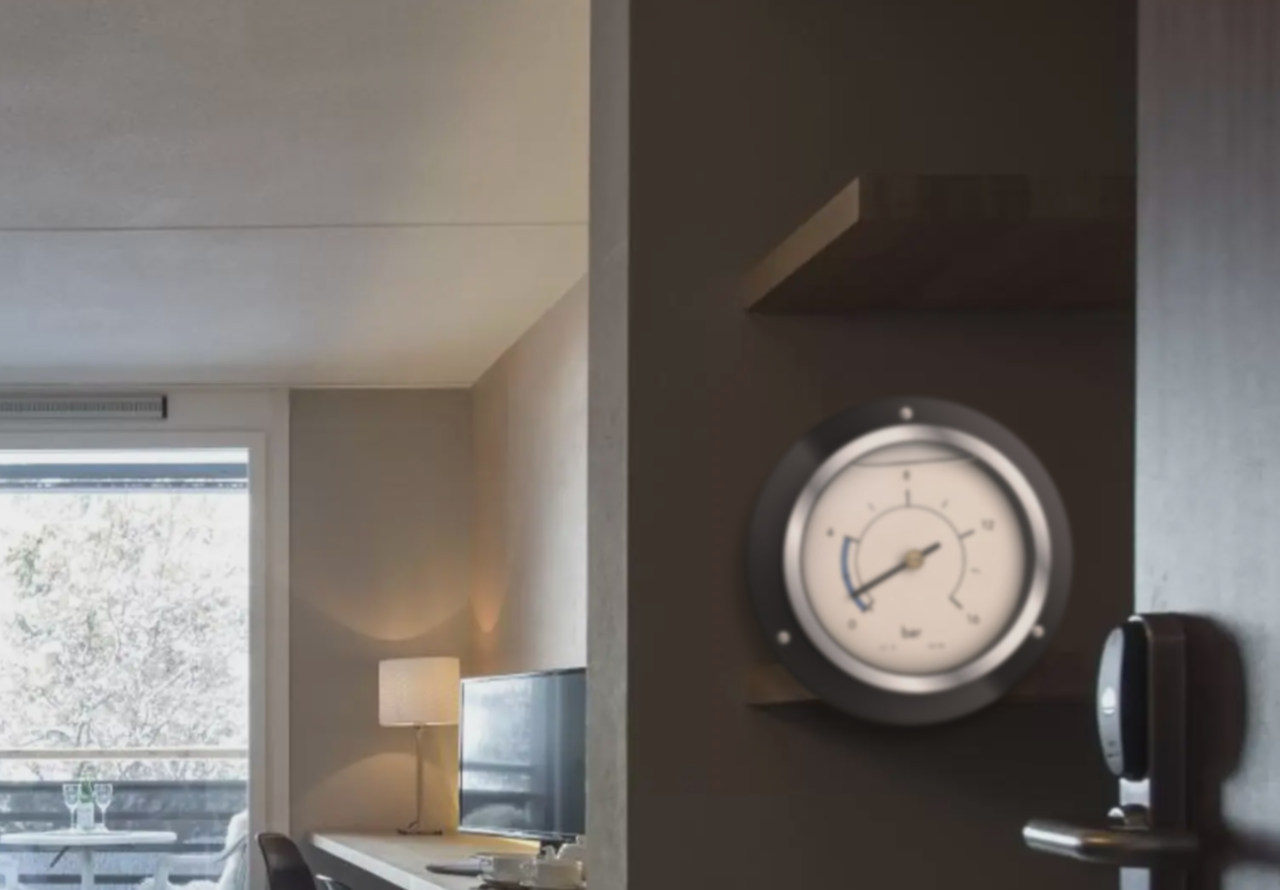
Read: {"value": 1, "unit": "bar"}
